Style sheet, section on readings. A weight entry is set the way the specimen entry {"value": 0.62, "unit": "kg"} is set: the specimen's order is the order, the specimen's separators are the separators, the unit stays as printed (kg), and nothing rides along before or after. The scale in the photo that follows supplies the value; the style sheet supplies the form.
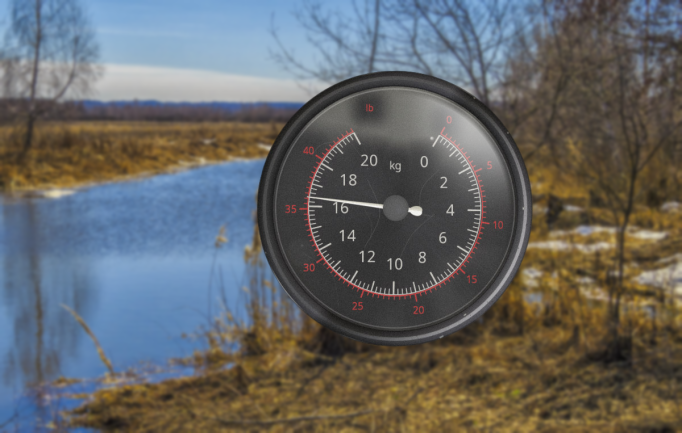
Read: {"value": 16.4, "unit": "kg"}
